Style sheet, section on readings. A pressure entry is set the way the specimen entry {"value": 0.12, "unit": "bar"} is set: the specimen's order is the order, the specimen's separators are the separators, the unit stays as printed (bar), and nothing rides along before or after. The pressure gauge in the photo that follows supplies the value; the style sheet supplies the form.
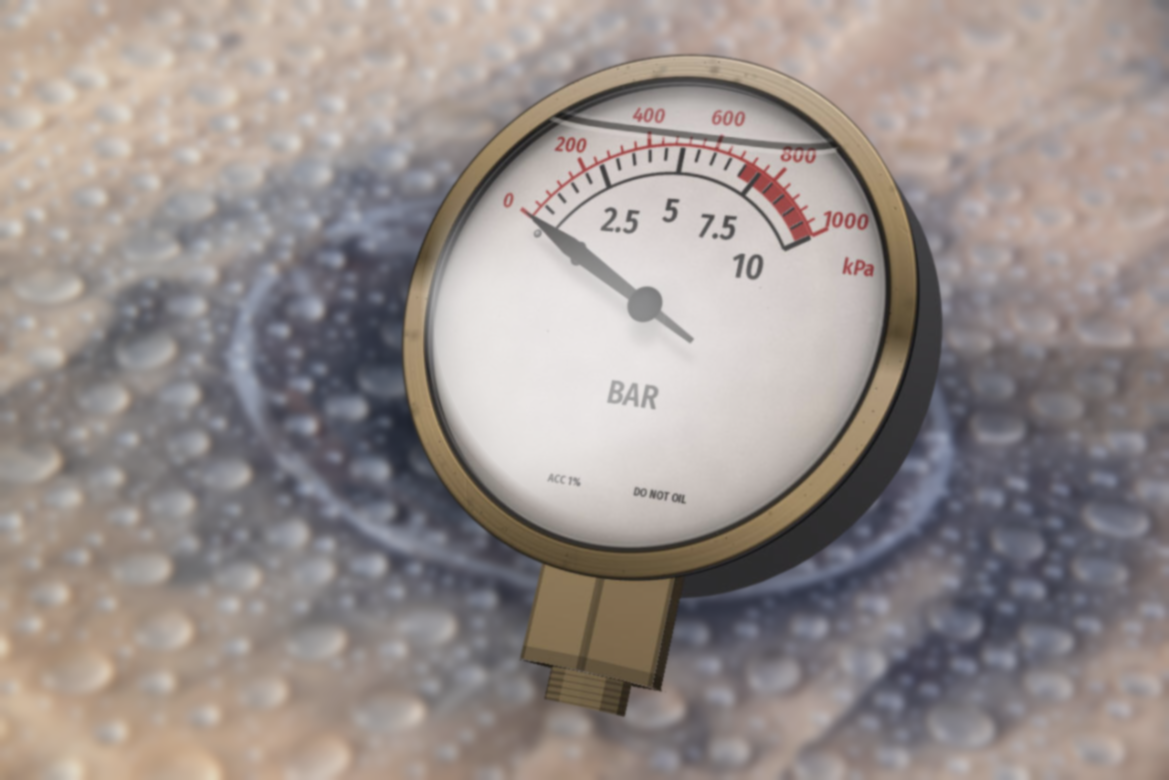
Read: {"value": 0, "unit": "bar"}
